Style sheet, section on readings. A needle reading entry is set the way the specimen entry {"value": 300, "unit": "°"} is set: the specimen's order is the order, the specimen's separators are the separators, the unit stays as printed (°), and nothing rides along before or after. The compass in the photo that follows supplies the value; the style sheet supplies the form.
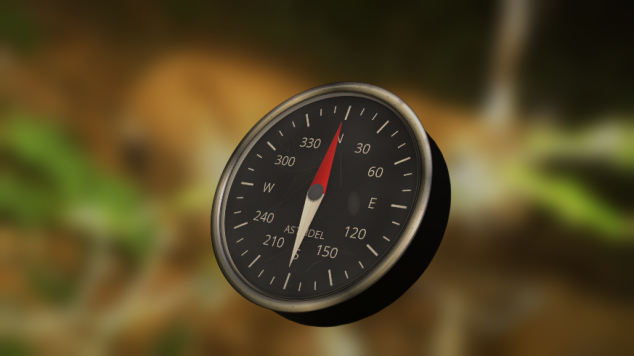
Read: {"value": 0, "unit": "°"}
